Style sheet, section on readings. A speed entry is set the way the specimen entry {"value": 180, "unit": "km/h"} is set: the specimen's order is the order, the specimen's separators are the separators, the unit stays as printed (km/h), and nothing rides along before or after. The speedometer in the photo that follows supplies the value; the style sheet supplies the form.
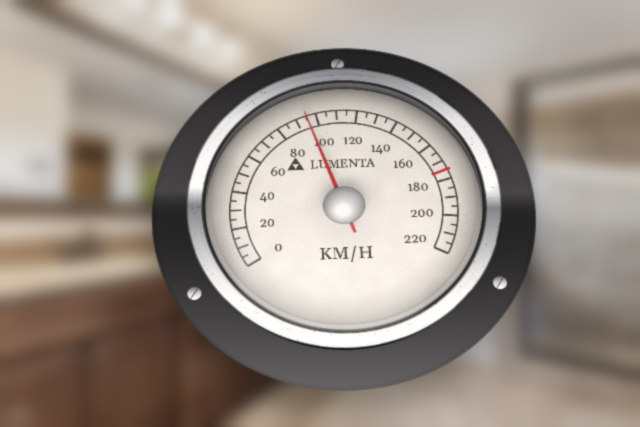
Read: {"value": 95, "unit": "km/h"}
